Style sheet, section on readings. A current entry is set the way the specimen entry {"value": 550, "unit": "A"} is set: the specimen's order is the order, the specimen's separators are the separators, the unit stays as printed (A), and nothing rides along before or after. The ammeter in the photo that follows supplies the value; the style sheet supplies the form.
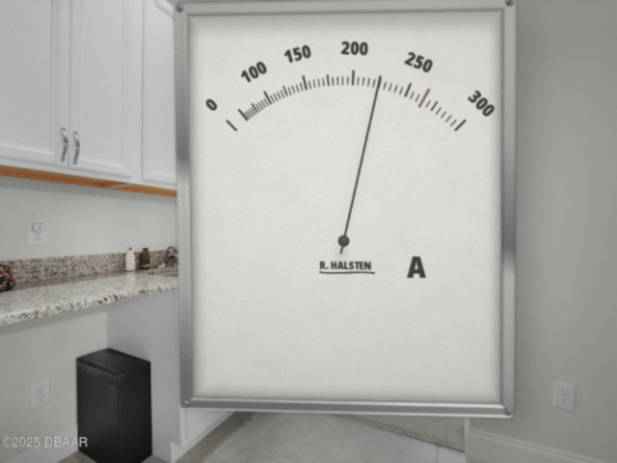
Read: {"value": 225, "unit": "A"}
